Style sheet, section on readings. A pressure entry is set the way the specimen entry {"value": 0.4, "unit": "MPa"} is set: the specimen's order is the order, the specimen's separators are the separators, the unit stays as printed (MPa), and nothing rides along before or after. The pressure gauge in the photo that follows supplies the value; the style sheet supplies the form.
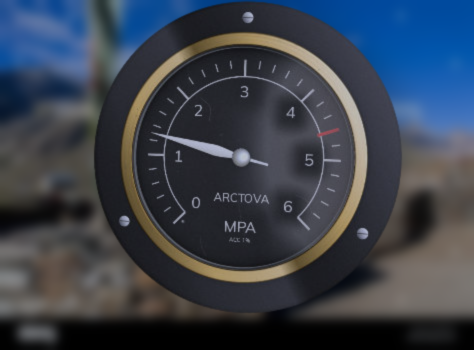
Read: {"value": 1.3, "unit": "MPa"}
